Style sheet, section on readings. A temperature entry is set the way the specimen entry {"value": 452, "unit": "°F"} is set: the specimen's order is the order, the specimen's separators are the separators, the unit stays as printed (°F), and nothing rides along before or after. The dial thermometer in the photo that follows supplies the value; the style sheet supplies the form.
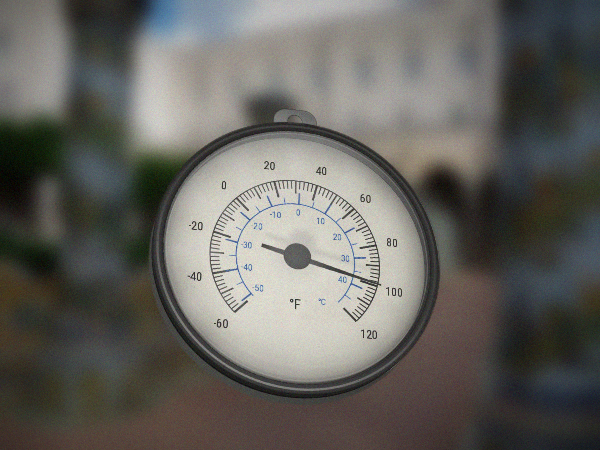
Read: {"value": 100, "unit": "°F"}
